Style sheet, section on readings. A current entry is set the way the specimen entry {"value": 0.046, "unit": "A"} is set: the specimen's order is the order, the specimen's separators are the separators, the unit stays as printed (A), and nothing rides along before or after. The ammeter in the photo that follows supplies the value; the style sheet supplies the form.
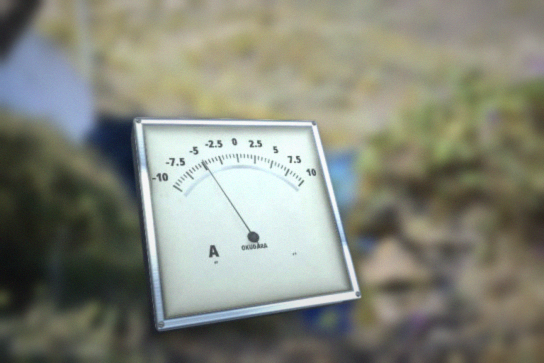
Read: {"value": -5, "unit": "A"}
